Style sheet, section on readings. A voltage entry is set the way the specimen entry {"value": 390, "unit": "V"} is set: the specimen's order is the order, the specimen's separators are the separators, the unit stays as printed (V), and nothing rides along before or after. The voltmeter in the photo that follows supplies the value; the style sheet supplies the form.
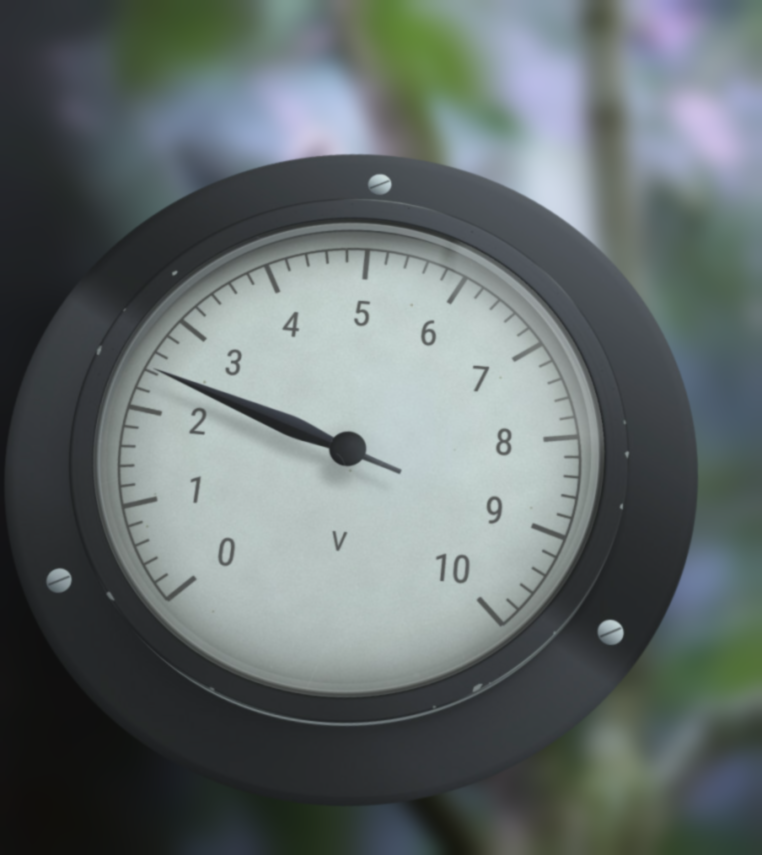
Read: {"value": 2.4, "unit": "V"}
